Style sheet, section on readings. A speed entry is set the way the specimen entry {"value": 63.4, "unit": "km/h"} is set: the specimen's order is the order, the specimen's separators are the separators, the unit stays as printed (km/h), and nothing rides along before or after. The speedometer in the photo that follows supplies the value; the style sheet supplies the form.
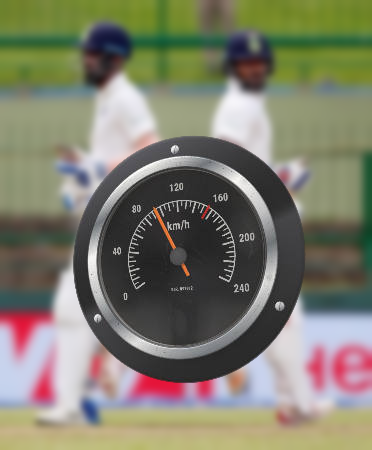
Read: {"value": 95, "unit": "km/h"}
